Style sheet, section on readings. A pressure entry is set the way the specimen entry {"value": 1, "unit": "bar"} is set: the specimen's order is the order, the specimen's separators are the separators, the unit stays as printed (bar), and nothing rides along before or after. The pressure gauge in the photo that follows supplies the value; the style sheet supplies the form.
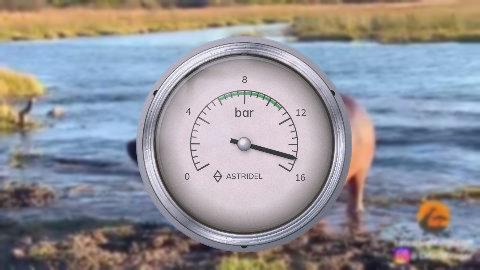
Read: {"value": 15, "unit": "bar"}
